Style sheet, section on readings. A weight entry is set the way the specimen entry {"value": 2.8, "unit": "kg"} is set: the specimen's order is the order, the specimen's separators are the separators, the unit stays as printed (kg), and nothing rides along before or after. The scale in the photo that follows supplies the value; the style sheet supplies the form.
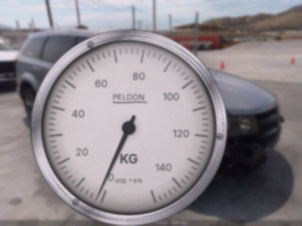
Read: {"value": 2, "unit": "kg"}
